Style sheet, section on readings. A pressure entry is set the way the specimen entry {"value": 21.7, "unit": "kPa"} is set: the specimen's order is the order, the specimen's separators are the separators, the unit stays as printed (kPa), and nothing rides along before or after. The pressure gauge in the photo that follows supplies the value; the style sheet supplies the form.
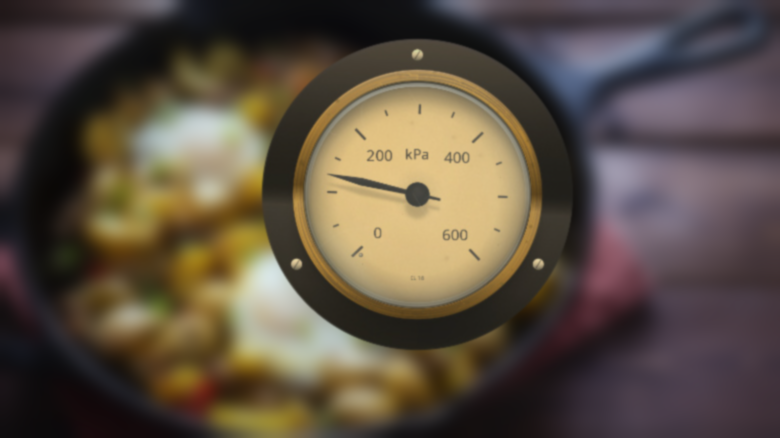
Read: {"value": 125, "unit": "kPa"}
